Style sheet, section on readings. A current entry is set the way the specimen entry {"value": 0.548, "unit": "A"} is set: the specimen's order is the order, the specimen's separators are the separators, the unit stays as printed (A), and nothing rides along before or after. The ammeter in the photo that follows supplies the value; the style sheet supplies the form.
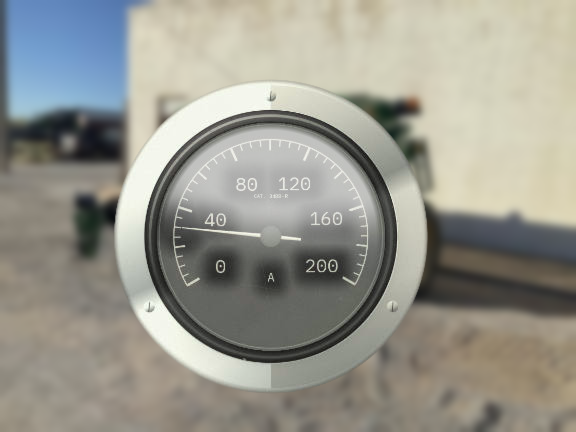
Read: {"value": 30, "unit": "A"}
